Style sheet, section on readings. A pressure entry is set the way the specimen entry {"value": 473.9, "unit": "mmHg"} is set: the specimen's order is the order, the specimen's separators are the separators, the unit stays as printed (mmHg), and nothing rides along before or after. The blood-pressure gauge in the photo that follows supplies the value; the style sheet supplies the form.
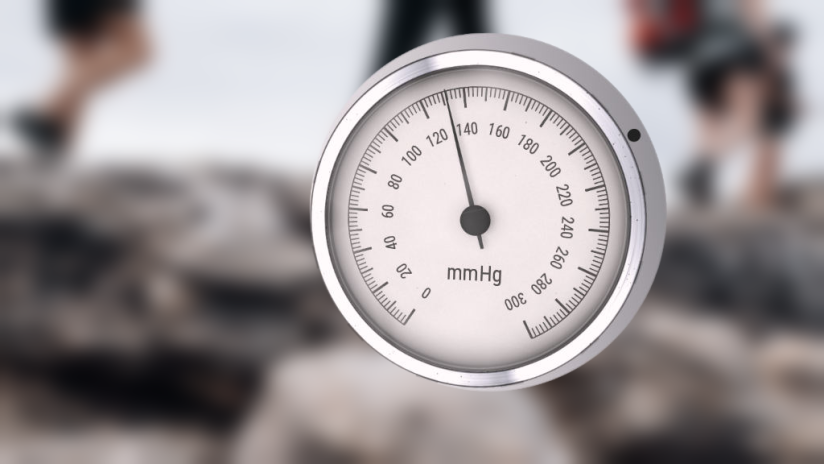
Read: {"value": 132, "unit": "mmHg"}
